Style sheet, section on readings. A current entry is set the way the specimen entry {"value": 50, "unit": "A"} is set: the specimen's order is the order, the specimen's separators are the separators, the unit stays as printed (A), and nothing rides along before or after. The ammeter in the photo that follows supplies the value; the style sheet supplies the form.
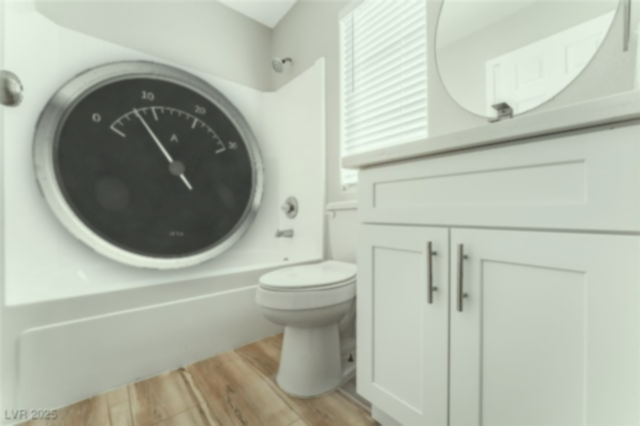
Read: {"value": 6, "unit": "A"}
